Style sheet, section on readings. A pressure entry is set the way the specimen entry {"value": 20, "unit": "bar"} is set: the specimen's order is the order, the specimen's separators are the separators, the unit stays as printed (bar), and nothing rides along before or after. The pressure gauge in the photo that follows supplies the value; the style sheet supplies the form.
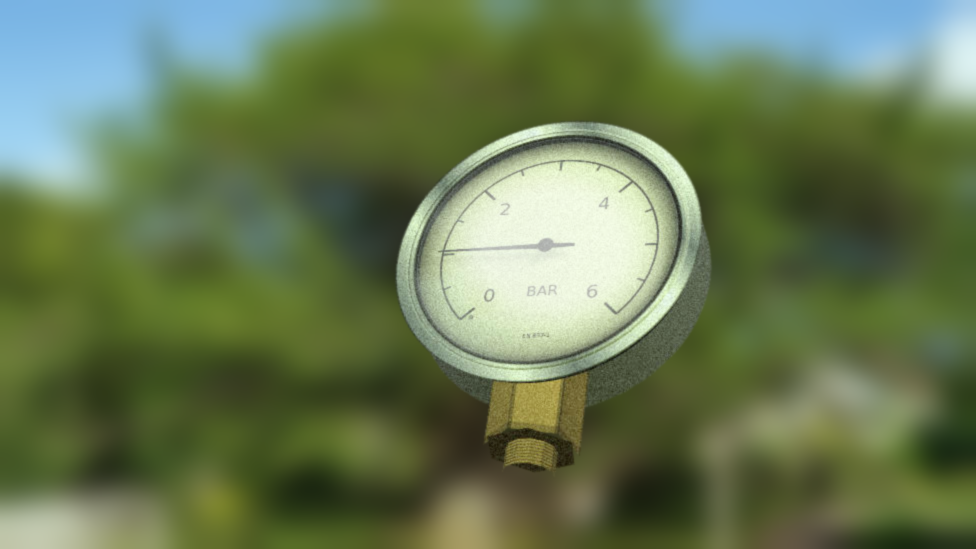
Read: {"value": 1, "unit": "bar"}
